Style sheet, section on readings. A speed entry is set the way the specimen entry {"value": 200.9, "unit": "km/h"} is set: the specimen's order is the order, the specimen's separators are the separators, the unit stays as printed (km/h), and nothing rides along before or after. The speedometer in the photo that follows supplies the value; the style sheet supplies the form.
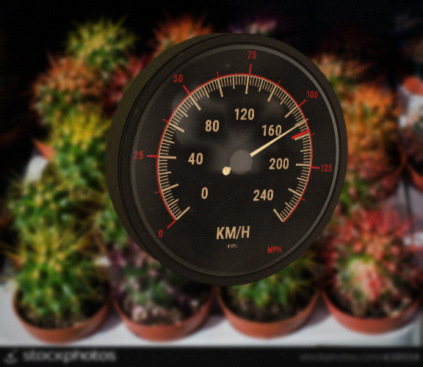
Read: {"value": 170, "unit": "km/h"}
